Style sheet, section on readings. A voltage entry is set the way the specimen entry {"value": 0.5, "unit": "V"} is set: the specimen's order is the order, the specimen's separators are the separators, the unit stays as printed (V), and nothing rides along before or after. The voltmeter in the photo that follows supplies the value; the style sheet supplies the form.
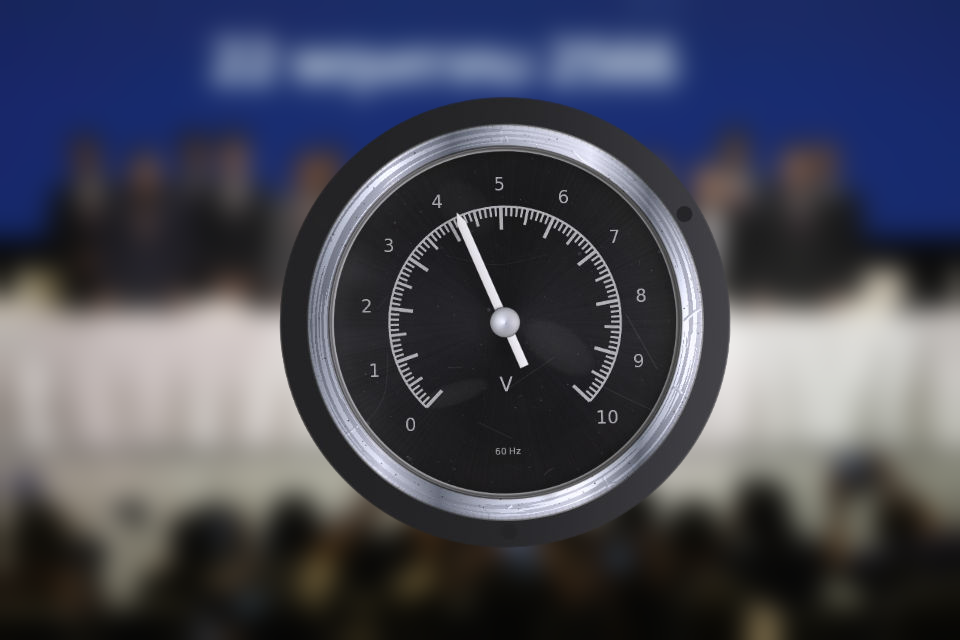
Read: {"value": 4.2, "unit": "V"}
